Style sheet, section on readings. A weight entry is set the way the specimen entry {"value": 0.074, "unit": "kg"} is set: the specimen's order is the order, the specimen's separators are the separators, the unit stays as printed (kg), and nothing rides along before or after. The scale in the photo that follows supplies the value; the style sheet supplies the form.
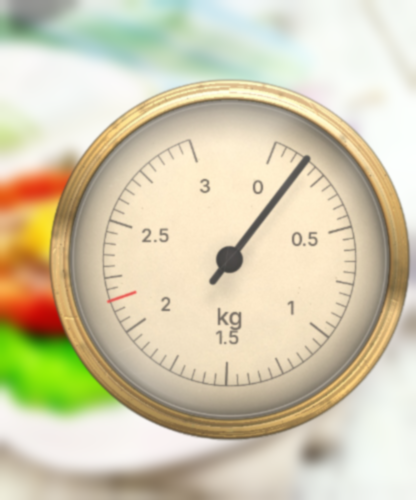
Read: {"value": 0.15, "unit": "kg"}
